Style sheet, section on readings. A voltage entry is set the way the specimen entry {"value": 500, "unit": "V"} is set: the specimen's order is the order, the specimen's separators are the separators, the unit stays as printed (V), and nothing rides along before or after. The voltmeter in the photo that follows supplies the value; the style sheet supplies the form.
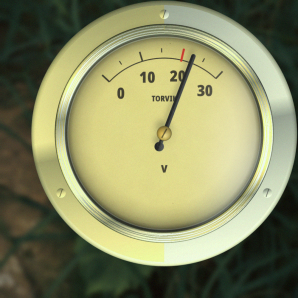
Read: {"value": 22.5, "unit": "V"}
